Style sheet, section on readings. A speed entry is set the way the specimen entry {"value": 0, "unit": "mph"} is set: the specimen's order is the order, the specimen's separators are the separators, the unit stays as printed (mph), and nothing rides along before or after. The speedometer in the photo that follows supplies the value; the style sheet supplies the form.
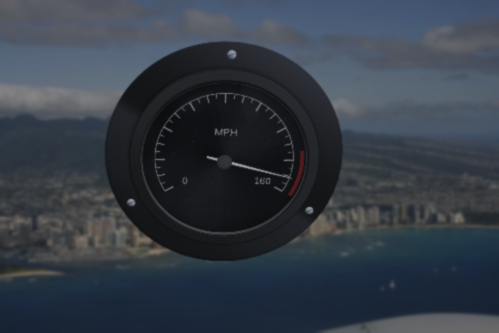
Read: {"value": 150, "unit": "mph"}
